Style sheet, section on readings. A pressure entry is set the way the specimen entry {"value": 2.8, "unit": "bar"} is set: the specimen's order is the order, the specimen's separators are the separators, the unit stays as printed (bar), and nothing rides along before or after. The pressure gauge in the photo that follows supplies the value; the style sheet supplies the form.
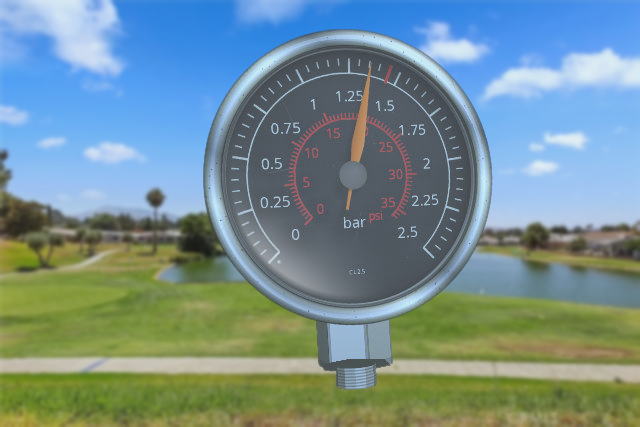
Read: {"value": 1.35, "unit": "bar"}
